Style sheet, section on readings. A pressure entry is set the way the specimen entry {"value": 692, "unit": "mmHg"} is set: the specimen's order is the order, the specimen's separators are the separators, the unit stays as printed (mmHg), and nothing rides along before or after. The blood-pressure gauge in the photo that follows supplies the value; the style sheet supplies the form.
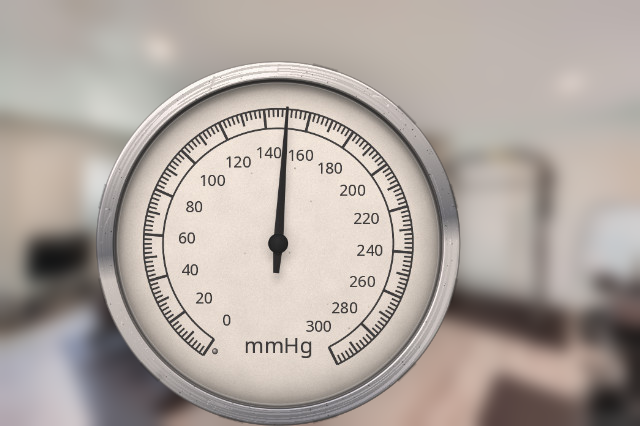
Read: {"value": 150, "unit": "mmHg"}
